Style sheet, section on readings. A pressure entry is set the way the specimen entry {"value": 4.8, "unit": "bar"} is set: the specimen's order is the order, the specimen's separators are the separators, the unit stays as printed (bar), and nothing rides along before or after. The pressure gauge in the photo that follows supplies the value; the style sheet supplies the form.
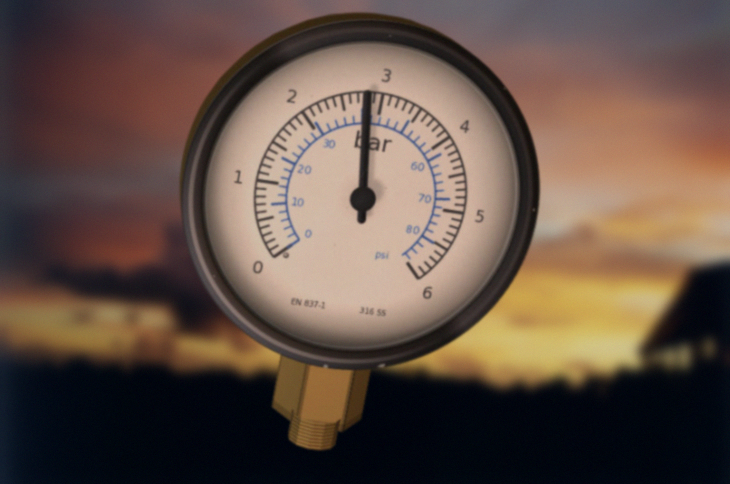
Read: {"value": 2.8, "unit": "bar"}
